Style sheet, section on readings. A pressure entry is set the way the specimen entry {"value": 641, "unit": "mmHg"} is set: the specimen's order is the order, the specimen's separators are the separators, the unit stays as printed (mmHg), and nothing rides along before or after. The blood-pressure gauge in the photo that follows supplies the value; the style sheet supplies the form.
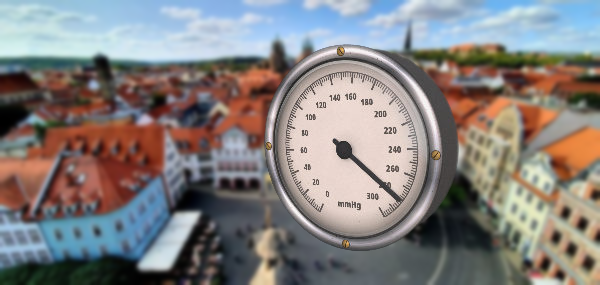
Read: {"value": 280, "unit": "mmHg"}
